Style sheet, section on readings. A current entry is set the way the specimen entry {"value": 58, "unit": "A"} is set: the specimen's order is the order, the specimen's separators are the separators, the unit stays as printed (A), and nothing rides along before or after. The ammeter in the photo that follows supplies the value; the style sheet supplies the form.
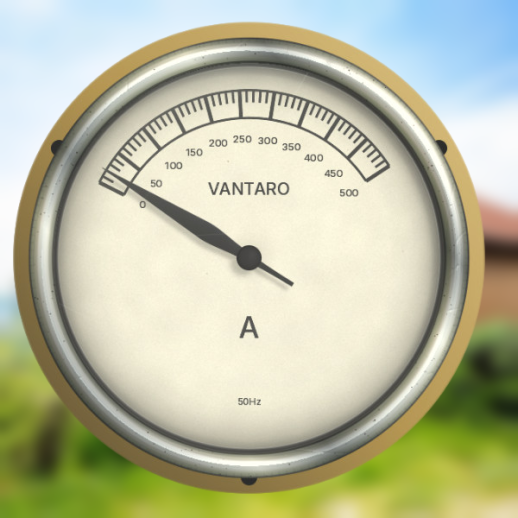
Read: {"value": 20, "unit": "A"}
